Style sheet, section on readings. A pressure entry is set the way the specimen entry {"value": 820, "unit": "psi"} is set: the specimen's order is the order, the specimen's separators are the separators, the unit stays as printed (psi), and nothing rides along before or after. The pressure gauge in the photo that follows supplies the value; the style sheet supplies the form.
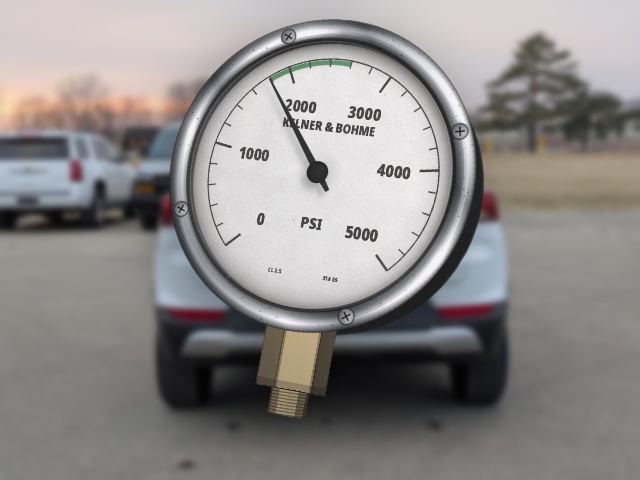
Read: {"value": 1800, "unit": "psi"}
